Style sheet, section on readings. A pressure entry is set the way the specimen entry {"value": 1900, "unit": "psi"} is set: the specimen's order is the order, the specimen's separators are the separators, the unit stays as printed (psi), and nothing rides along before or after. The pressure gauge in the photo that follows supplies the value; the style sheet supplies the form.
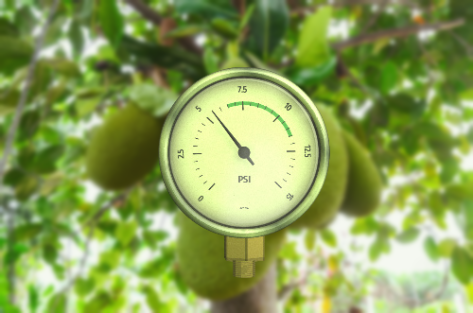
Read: {"value": 5.5, "unit": "psi"}
